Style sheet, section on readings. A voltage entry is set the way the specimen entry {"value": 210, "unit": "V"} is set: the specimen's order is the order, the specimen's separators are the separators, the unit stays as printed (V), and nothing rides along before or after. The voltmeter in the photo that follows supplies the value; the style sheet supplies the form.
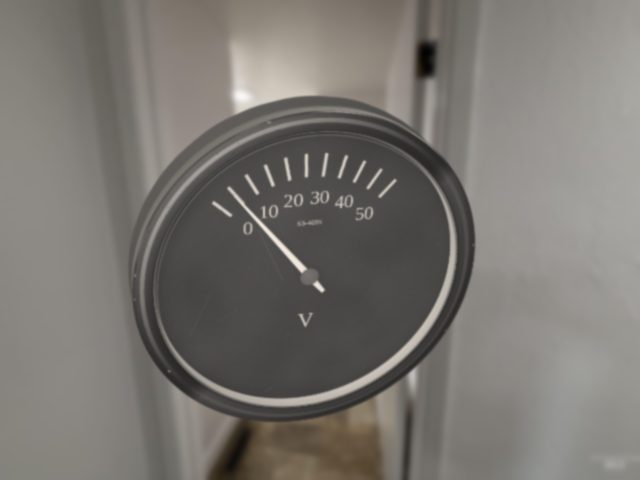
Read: {"value": 5, "unit": "V"}
